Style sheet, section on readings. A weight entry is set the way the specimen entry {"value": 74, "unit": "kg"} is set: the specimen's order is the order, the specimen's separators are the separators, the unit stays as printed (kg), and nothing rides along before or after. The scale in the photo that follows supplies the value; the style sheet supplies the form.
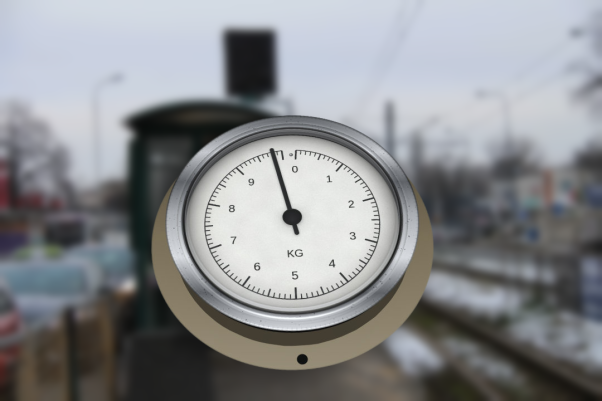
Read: {"value": 9.8, "unit": "kg"}
